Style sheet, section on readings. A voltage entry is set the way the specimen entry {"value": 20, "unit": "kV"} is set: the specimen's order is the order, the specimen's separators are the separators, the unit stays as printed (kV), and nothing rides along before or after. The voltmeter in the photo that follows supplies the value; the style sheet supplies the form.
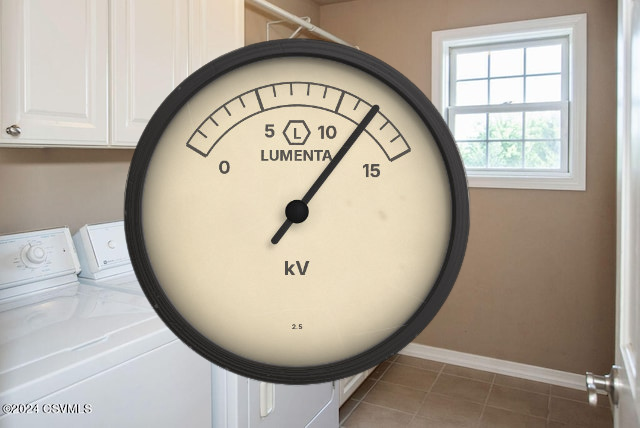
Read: {"value": 12, "unit": "kV"}
